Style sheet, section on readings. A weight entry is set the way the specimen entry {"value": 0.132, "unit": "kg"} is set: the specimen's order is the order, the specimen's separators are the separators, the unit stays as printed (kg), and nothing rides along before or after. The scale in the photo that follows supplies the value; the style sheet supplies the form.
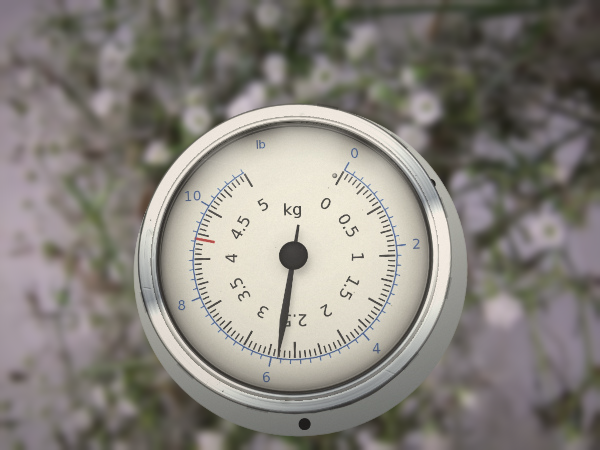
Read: {"value": 2.65, "unit": "kg"}
